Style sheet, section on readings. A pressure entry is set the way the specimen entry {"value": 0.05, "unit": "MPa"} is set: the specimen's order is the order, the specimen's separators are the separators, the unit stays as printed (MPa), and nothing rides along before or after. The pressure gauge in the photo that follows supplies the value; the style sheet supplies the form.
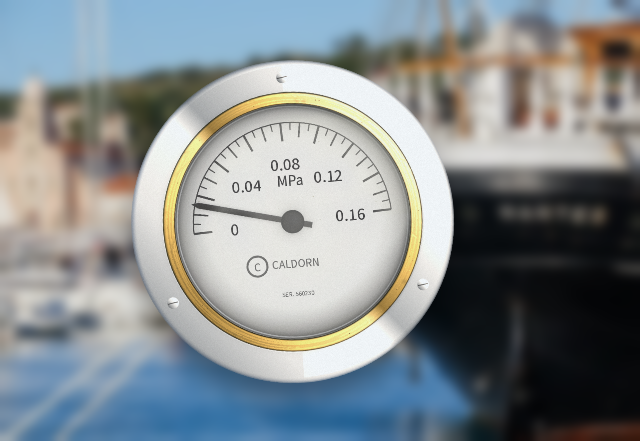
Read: {"value": 0.015, "unit": "MPa"}
